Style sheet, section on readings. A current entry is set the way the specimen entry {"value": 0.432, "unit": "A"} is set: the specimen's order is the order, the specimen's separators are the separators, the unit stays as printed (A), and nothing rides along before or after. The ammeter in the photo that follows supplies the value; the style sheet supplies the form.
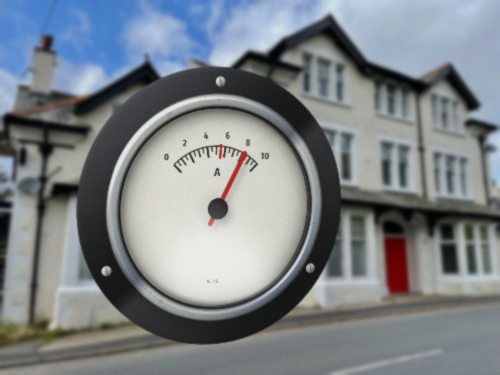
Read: {"value": 8, "unit": "A"}
